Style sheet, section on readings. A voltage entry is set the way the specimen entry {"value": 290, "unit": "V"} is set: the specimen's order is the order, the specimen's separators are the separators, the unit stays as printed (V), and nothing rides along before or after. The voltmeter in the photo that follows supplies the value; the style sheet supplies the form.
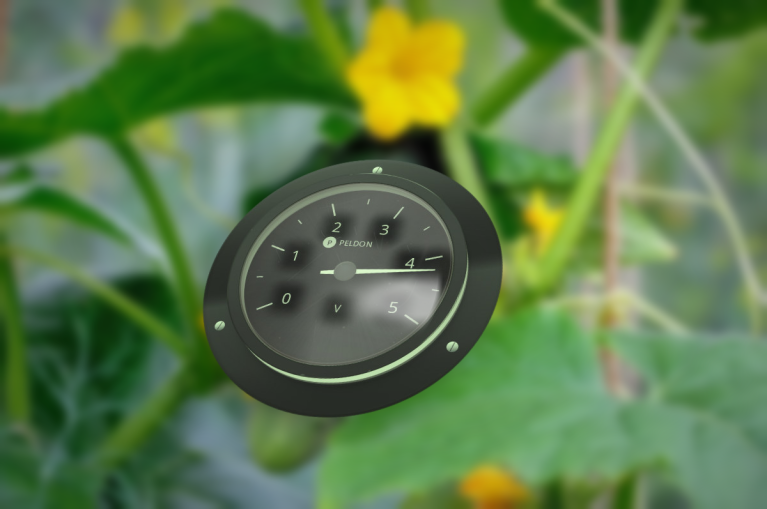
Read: {"value": 4.25, "unit": "V"}
